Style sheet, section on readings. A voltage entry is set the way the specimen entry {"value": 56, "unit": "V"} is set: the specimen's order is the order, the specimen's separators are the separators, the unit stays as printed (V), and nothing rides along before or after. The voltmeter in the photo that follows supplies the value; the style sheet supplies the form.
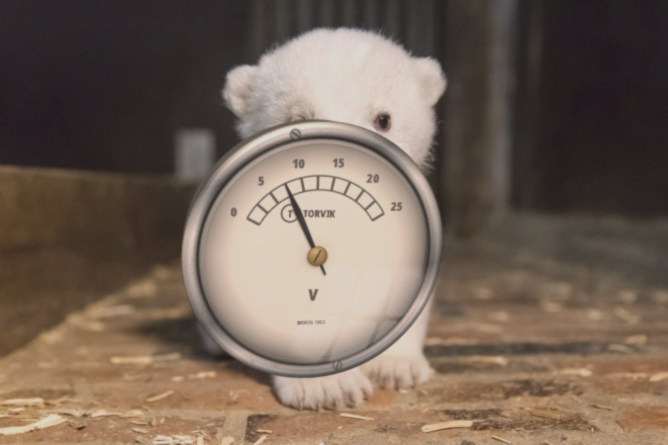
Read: {"value": 7.5, "unit": "V"}
